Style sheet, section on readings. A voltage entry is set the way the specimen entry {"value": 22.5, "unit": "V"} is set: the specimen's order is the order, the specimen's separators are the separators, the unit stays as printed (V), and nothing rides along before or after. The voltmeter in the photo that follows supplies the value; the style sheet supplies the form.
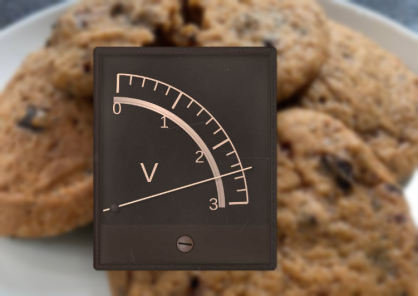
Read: {"value": 2.5, "unit": "V"}
